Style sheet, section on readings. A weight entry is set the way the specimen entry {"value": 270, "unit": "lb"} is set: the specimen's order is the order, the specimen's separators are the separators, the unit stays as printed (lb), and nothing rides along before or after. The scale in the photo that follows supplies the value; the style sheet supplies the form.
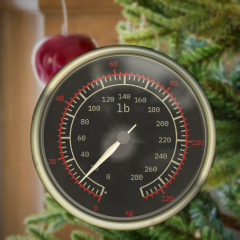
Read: {"value": 20, "unit": "lb"}
